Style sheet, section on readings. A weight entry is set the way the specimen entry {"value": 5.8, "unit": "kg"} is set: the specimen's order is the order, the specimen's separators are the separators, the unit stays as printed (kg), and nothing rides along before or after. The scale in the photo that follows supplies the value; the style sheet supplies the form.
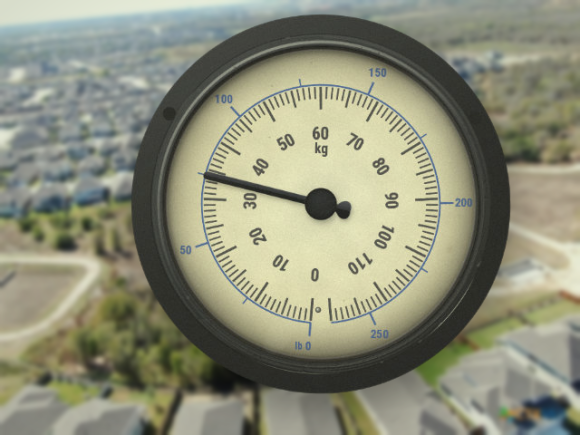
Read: {"value": 34, "unit": "kg"}
